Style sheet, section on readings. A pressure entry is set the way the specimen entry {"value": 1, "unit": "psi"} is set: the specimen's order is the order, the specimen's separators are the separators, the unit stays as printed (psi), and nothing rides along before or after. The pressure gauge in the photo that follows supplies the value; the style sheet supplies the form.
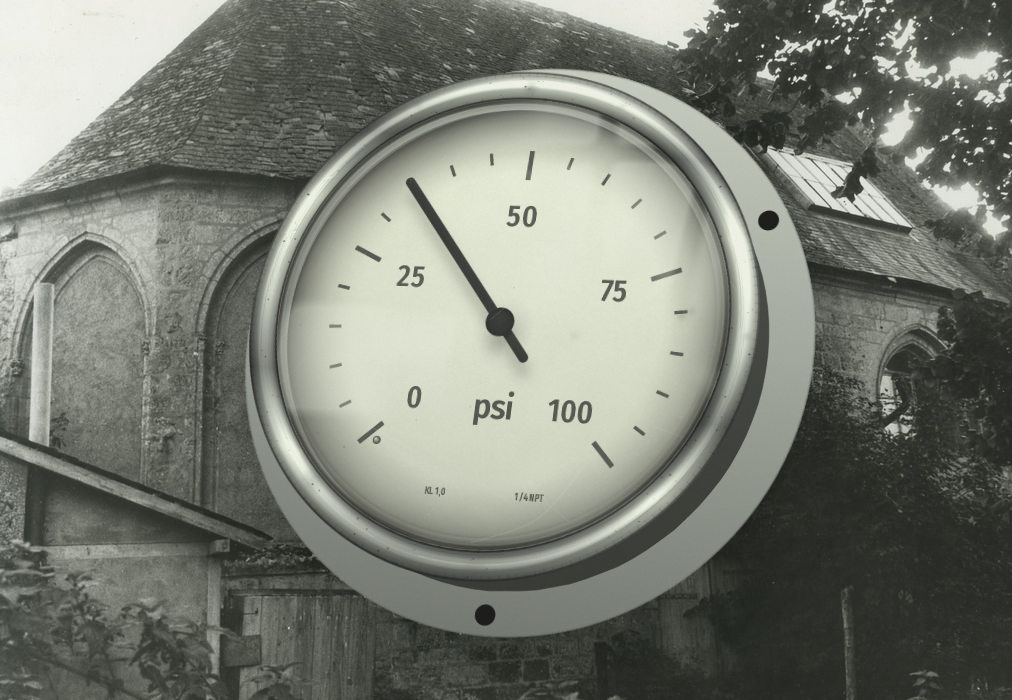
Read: {"value": 35, "unit": "psi"}
